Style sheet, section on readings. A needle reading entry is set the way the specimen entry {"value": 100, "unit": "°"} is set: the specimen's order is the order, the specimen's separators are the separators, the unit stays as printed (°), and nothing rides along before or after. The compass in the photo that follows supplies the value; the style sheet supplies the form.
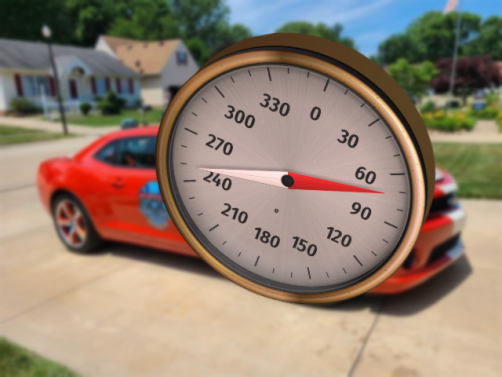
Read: {"value": 70, "unit": "°"}
